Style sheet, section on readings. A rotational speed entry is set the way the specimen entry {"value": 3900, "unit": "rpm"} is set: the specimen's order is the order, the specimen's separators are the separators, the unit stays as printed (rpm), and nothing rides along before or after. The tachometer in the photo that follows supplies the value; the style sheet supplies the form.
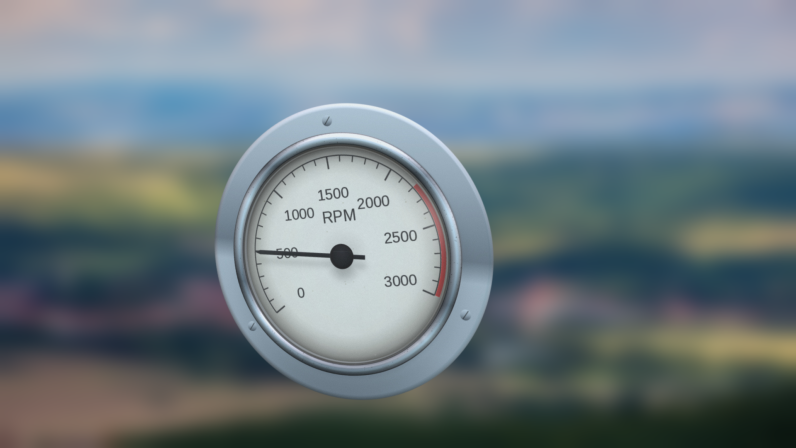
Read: {"value": 500, "unit": "rpm"}
